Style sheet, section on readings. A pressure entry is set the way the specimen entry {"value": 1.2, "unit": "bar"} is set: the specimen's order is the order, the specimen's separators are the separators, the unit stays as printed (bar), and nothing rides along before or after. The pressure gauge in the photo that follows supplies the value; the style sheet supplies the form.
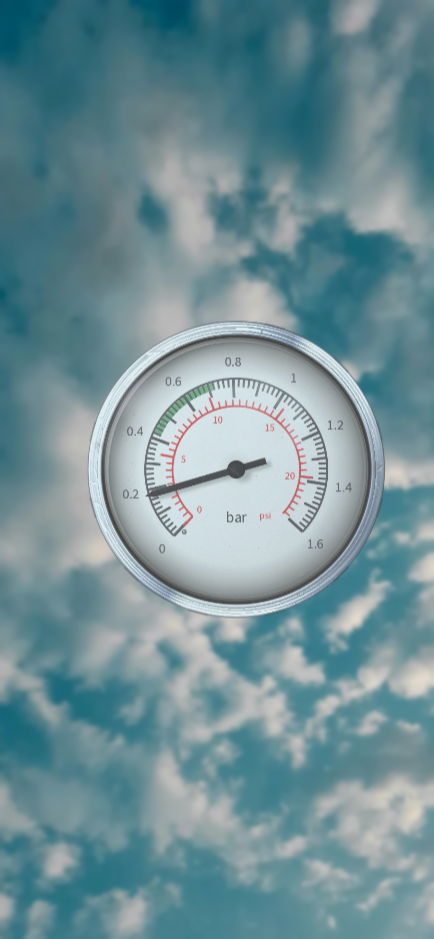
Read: {"value": 0.18, "unit": "bar"}
